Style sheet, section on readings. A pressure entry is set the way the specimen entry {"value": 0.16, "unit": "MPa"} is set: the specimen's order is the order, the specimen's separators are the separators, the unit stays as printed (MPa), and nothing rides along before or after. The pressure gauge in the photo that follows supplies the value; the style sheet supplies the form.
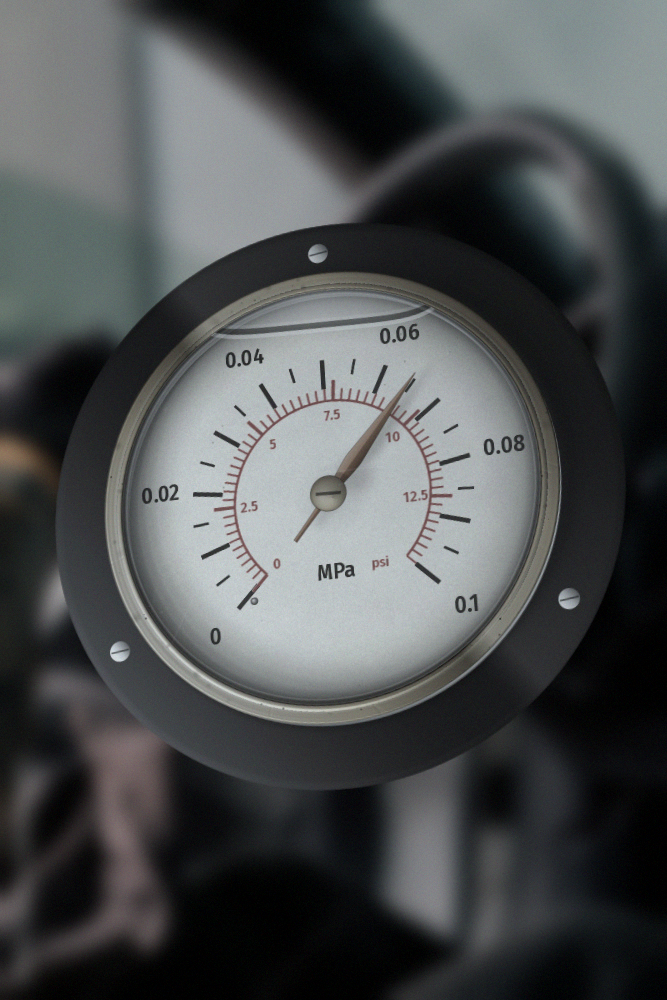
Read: {"value": 0.065, "unit": "MPa"}
